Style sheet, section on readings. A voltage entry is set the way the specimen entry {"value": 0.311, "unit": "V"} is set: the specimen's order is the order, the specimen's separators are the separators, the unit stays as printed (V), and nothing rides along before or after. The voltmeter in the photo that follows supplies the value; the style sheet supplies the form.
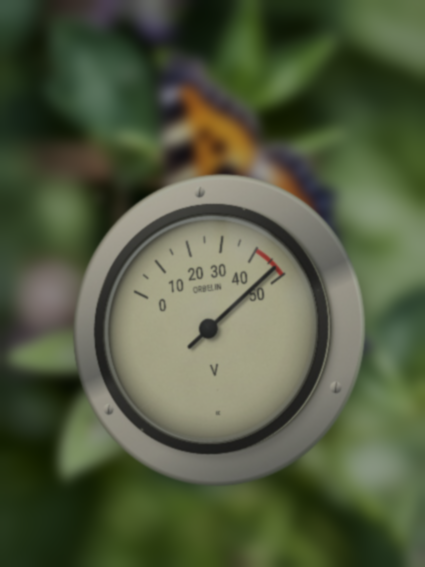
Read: {"value": 47.5, "unit": "V"}
